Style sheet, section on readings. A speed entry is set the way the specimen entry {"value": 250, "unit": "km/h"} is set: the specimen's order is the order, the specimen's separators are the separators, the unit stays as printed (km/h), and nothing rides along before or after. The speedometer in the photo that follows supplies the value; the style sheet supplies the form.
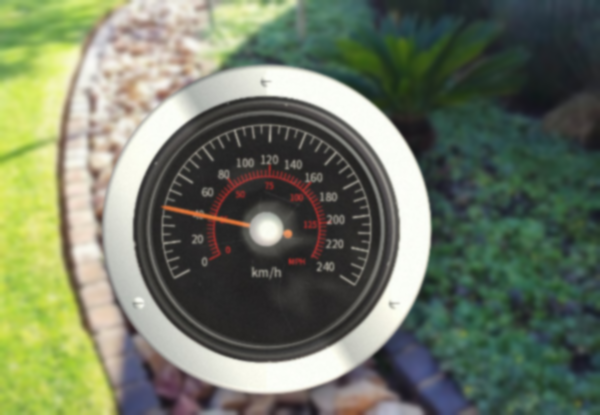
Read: {"value": 40, "unit": "km/h"}
